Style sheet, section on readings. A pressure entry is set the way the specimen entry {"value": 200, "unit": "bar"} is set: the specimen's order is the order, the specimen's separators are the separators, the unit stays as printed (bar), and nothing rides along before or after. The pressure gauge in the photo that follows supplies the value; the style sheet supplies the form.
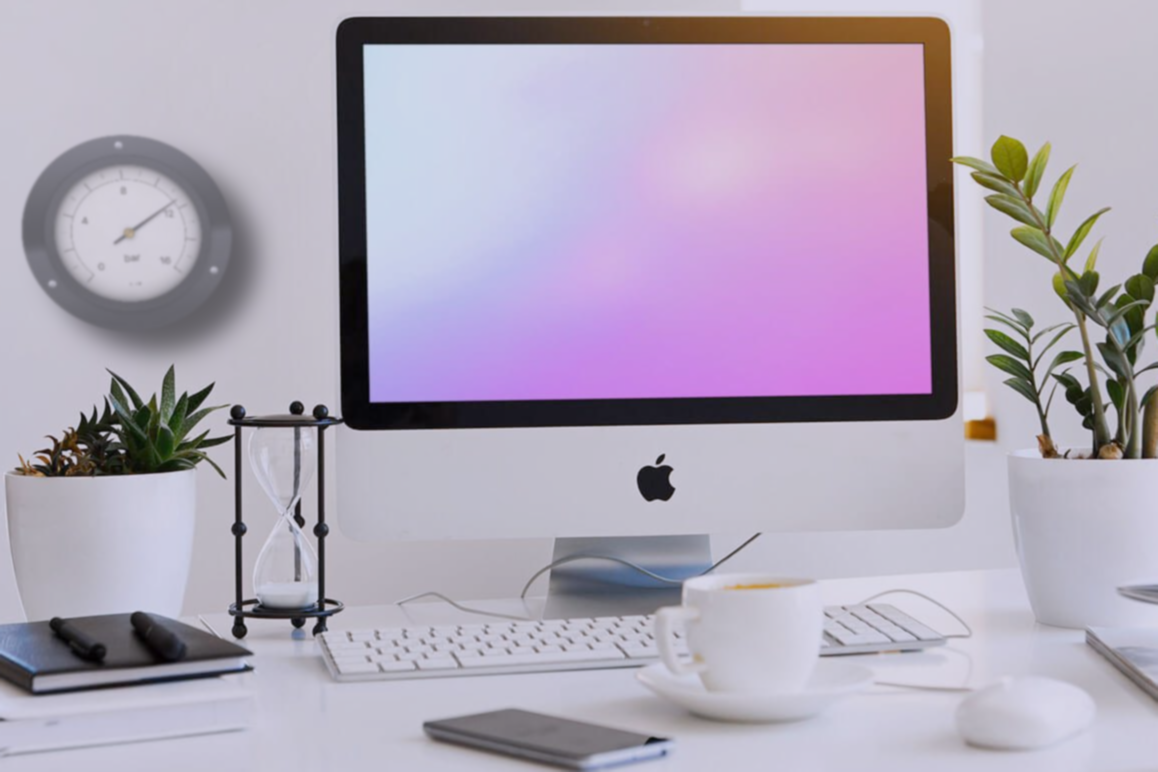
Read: {"value": 11.5, "unit": "bar"}
